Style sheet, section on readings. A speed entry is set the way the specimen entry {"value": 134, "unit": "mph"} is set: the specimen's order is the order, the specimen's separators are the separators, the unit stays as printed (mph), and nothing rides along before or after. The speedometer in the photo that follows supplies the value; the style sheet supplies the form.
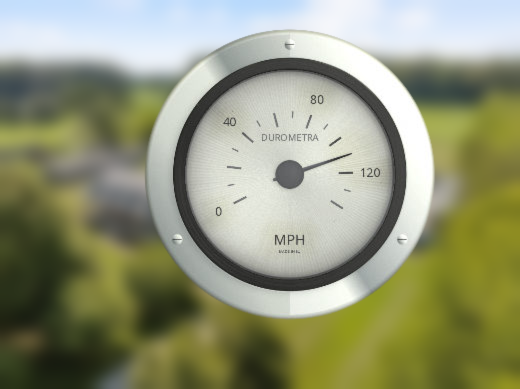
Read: {"value": 110, "unit": "mph"}
